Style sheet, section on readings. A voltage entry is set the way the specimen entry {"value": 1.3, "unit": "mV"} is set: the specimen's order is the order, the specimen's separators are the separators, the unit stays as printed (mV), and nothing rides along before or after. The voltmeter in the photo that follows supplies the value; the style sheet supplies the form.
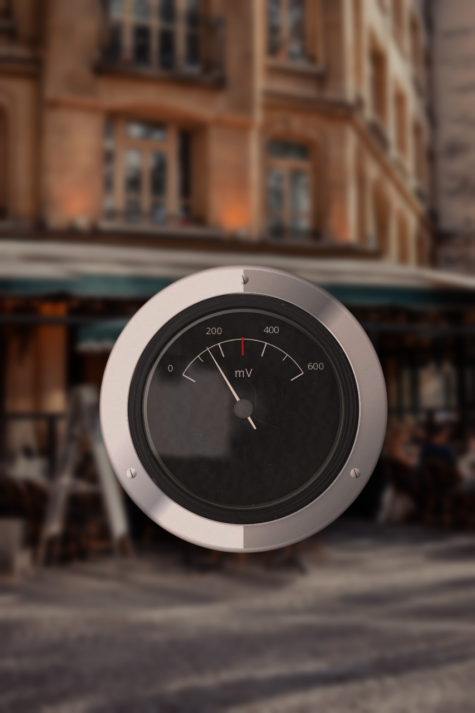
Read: {"value": 150, "unit": "mV"}
